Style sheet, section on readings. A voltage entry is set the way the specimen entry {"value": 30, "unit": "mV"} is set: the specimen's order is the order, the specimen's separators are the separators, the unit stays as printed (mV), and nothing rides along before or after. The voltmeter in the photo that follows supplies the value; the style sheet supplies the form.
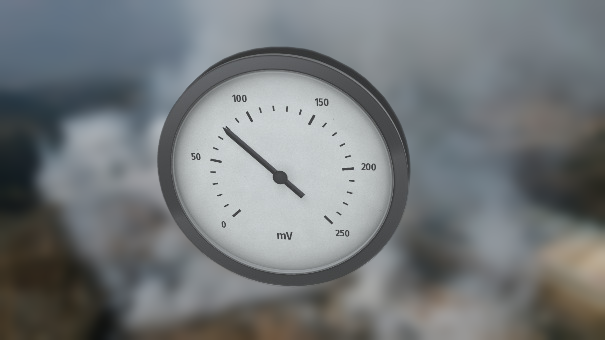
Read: {"value": 80, "unit": "mV"}
